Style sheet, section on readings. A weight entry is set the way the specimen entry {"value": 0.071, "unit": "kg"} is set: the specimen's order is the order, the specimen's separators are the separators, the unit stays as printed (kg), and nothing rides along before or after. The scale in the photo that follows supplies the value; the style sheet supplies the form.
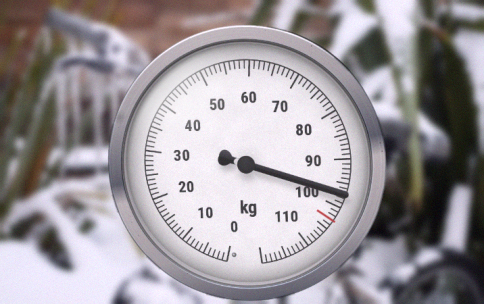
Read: {"value": 97, "unit": "kg"}
